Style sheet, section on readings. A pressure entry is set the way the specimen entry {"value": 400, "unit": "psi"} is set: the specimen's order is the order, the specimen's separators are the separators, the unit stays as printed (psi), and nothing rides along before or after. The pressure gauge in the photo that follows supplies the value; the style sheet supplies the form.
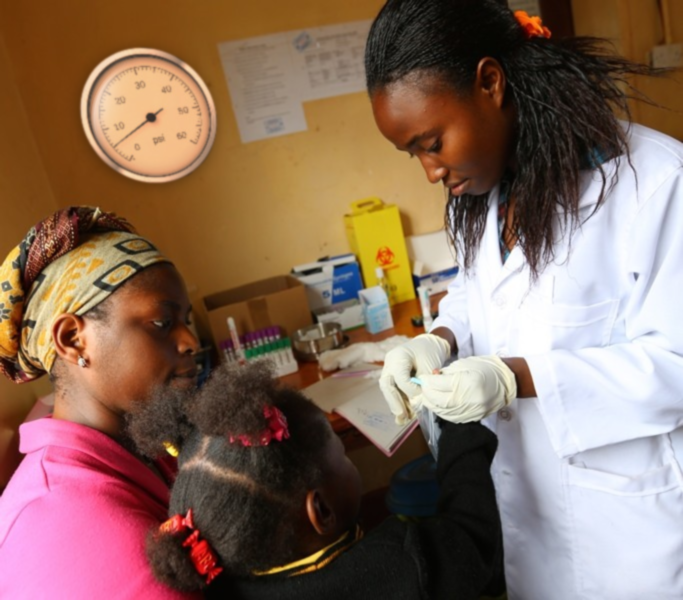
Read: {"value": 5, "unit": "psi"}
